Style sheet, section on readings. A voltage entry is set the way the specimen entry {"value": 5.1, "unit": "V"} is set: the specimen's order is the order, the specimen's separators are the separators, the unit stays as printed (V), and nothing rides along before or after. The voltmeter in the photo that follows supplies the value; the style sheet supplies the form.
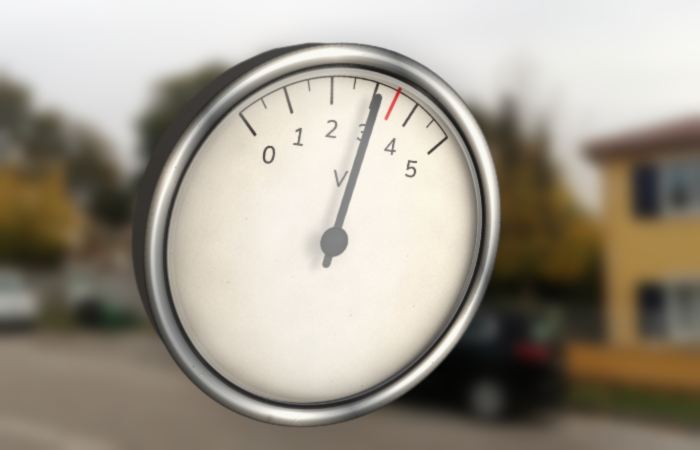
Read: {"value": 3, "unit": "V"}
